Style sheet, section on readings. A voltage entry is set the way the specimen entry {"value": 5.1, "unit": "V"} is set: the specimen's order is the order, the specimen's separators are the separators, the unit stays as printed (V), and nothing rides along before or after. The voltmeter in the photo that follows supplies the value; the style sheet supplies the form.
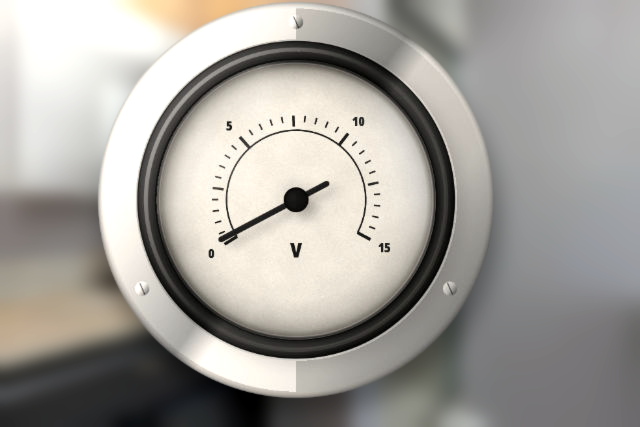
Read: {"value": 0.25, "unit": "V"}
